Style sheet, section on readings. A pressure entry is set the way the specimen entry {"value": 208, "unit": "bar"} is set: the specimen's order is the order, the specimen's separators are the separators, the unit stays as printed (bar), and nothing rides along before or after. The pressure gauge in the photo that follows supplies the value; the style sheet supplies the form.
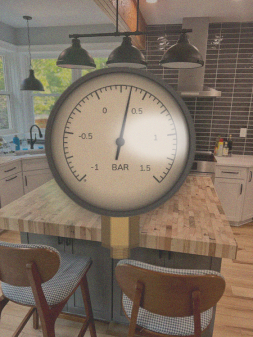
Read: {"value": 0.35, "unit": "bar"}
